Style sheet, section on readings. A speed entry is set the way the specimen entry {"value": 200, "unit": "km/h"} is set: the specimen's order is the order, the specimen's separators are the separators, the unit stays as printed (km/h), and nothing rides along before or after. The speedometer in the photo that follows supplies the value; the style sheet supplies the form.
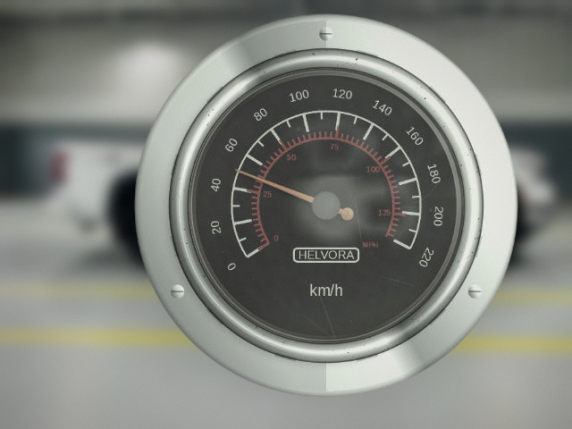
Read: {"value": 50, "unit": "km/h"}
